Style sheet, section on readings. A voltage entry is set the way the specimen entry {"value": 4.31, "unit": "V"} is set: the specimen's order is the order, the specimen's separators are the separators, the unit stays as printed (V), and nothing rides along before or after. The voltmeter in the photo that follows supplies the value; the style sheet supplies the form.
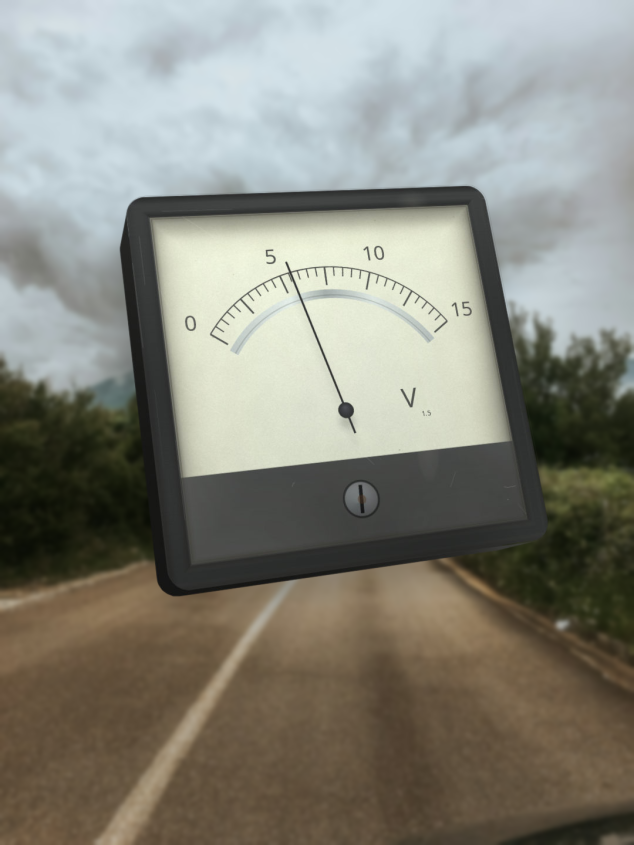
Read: {"value": 5.5, "unit": "V"}
